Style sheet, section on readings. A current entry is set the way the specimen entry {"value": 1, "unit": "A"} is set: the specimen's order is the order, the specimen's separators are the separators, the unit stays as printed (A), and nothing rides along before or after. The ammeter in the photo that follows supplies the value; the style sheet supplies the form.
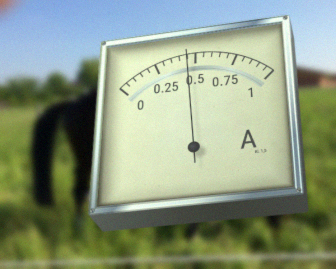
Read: {"value": 0.45, "unit": "A"}
